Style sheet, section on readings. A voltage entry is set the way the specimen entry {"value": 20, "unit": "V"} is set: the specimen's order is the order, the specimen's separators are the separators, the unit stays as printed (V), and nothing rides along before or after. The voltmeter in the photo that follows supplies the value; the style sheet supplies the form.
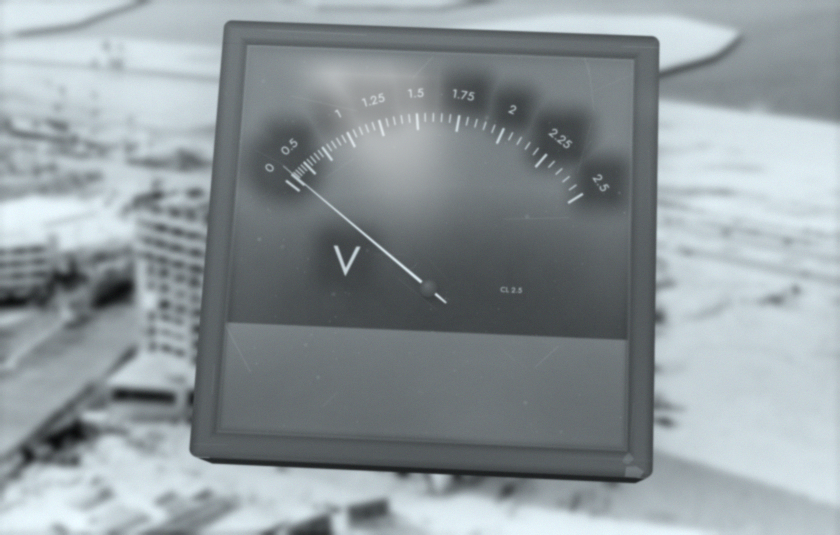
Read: {"value": 0.25, "unit": "V"}
